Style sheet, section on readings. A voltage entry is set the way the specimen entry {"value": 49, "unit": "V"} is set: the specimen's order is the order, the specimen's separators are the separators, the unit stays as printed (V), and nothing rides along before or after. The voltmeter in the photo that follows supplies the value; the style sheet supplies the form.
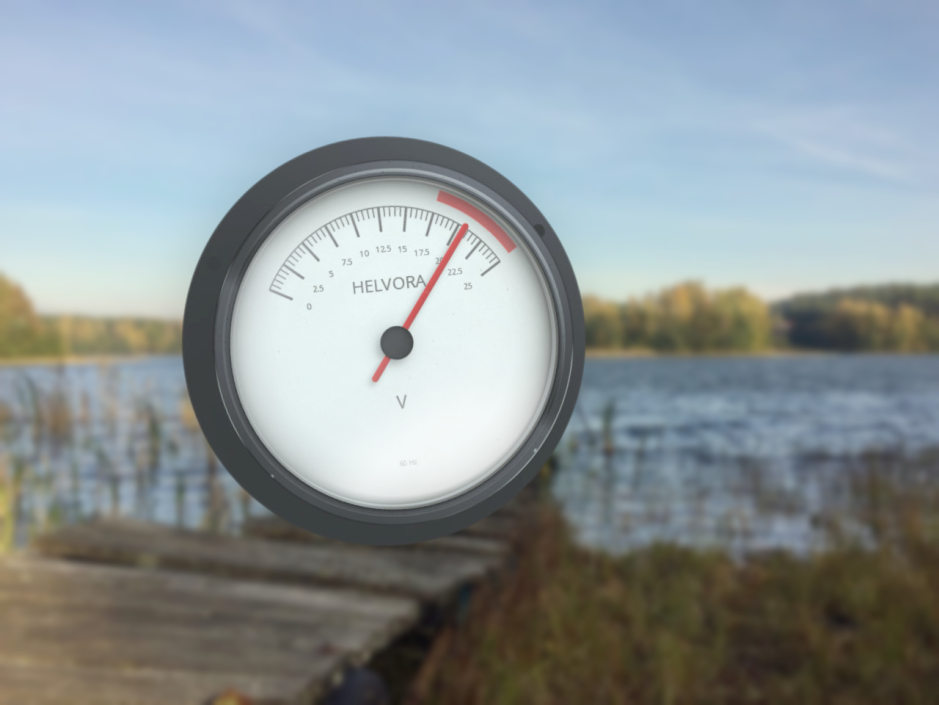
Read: {"value": 20.5, "unit": "V"}
